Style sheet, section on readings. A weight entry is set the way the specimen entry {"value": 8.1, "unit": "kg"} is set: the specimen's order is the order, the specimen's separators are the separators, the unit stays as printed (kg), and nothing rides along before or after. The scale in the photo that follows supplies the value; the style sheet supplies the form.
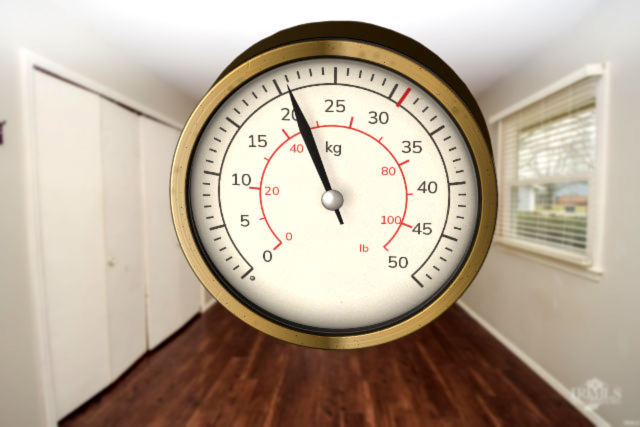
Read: {"value": 21, "unit": "kg"}
